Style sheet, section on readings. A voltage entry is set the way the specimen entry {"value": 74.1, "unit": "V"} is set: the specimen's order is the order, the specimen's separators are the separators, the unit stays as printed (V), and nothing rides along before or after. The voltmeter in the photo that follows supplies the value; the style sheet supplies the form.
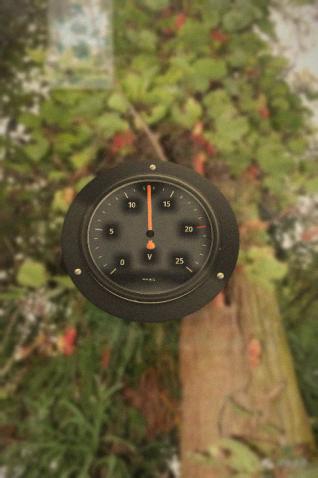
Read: {"value": 12.5, "unit": "V"}
